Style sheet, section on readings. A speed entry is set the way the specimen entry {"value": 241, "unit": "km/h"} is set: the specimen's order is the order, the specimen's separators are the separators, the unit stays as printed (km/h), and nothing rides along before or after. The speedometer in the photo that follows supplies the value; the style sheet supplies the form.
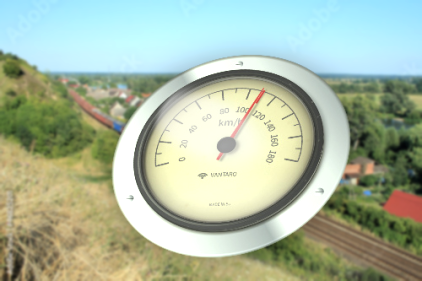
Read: {"value": 110, "unit": "km/h"}
